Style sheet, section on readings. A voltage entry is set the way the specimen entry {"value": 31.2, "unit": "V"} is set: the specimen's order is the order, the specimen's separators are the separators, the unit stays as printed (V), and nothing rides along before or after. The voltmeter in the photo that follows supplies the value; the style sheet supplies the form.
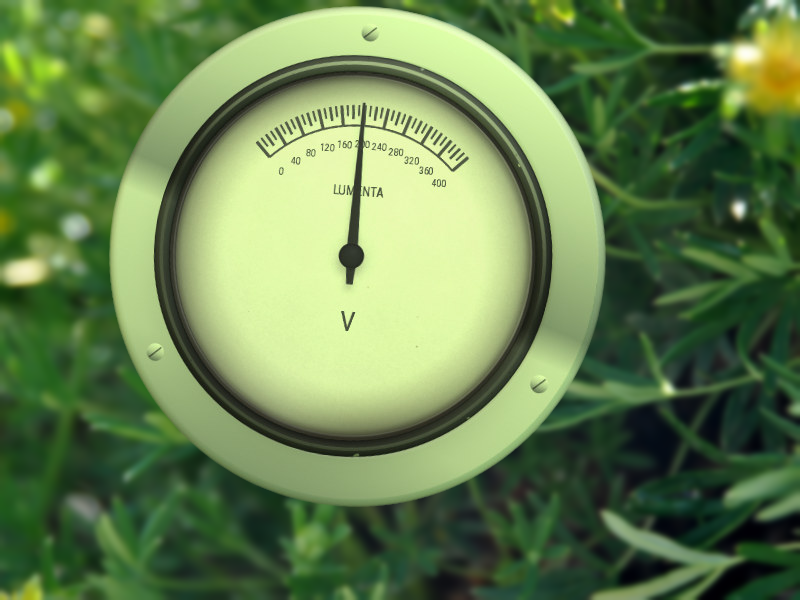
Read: {"value": 200, "unit": "V"}
